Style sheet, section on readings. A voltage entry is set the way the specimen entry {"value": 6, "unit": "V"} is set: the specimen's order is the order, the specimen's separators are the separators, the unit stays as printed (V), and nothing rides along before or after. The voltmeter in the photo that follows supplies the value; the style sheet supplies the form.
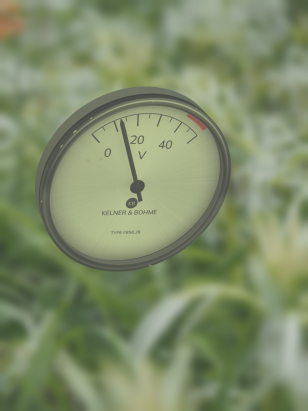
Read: {"value": 12.5, "unit": "V"}
